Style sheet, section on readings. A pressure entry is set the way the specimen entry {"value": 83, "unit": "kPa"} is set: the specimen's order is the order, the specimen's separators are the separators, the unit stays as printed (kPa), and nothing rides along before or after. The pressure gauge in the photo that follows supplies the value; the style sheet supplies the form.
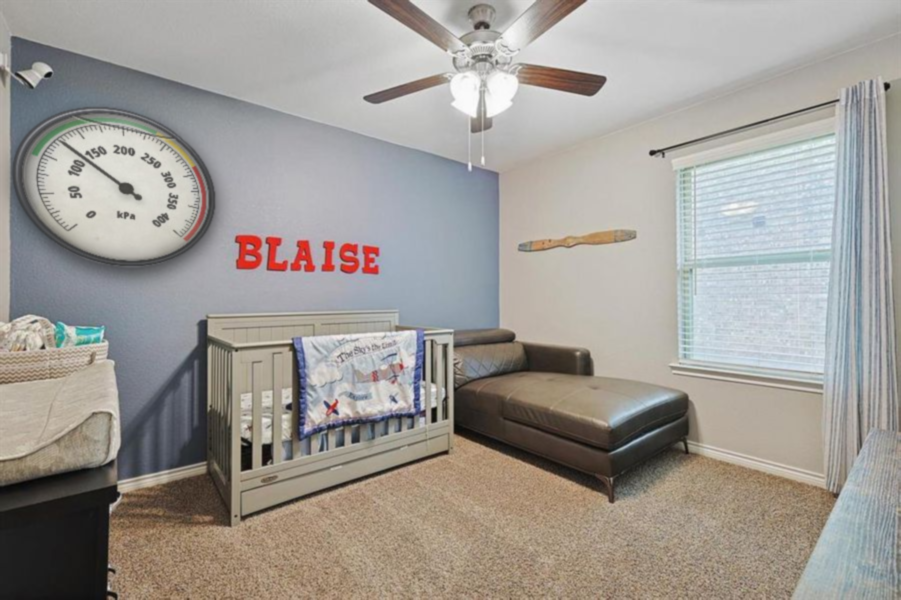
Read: {"value": 125, "unit": "kPa"}
